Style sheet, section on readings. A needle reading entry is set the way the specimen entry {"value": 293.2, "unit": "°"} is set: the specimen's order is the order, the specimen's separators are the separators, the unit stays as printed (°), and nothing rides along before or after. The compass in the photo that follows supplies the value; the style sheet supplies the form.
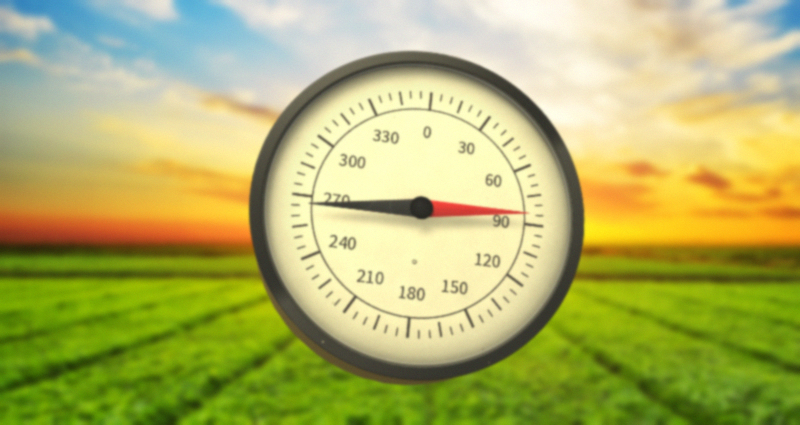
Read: {"value": 85, "unit": "°"}
